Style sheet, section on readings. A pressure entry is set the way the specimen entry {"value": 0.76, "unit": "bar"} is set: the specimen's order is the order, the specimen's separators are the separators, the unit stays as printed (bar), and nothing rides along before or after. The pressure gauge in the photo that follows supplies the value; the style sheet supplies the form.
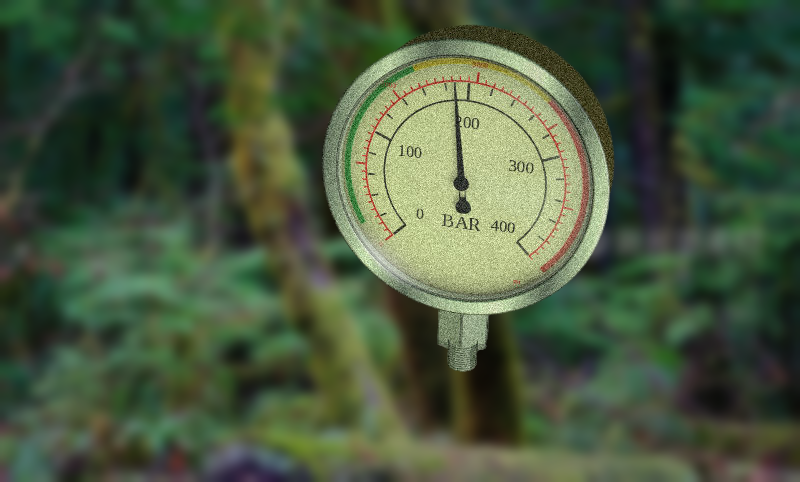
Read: {"value": 190, "unit": "bar"}
